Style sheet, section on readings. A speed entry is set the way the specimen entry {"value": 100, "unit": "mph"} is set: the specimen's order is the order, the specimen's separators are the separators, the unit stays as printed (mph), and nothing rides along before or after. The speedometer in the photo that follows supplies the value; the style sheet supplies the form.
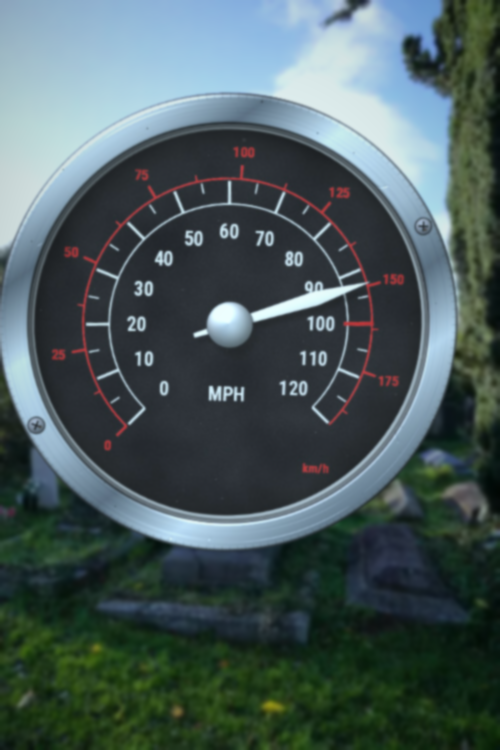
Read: {"value": 92.5, "unit": "mph"}
